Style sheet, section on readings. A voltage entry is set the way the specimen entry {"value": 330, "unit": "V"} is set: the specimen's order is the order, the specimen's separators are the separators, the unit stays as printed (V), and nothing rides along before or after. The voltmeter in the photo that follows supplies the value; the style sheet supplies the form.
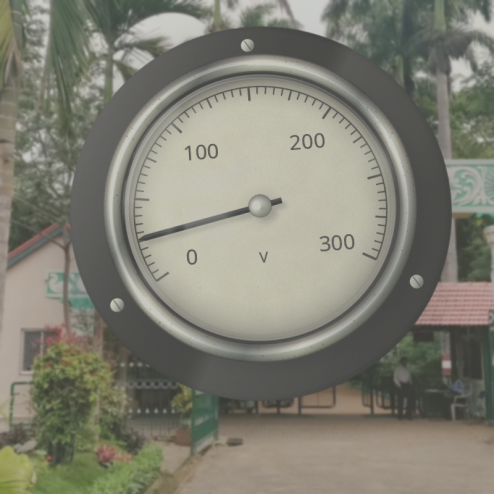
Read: {"value": 25, "unit": "V"}
